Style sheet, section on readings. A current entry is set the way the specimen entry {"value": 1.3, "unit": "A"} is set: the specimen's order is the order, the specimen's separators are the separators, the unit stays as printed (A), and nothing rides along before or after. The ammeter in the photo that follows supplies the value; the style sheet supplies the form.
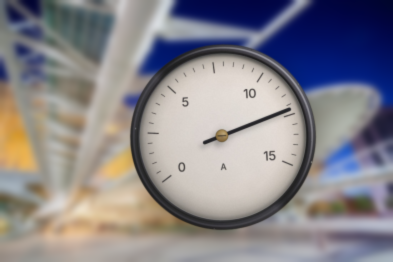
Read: {"value": 12.25, "unit": "A"}
